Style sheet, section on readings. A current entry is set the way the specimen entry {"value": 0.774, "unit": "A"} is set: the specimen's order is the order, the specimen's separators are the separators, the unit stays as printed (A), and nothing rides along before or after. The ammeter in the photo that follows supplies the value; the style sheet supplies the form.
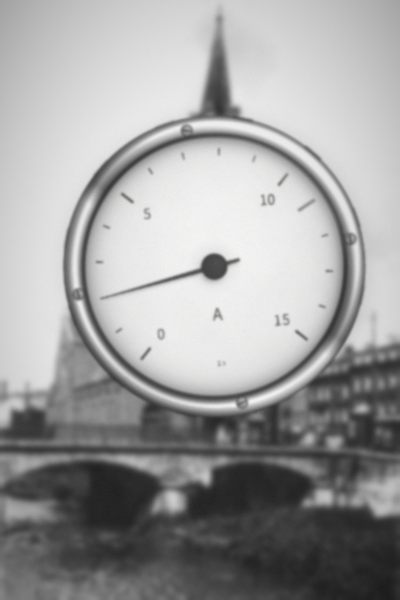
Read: {"value": 2, "unit": "A"}
